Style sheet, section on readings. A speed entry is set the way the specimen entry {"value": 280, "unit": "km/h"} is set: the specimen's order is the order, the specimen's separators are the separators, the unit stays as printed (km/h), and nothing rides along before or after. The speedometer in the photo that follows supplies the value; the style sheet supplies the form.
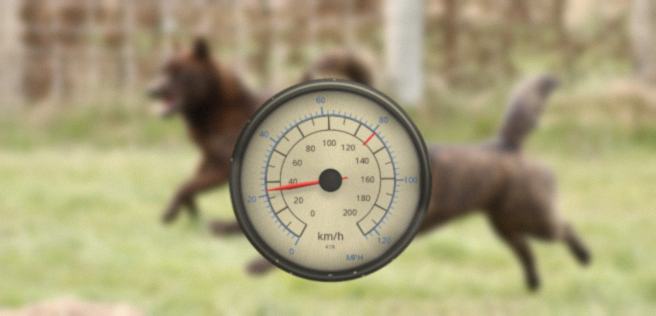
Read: {"value": 35, "unit": "km/h"}
